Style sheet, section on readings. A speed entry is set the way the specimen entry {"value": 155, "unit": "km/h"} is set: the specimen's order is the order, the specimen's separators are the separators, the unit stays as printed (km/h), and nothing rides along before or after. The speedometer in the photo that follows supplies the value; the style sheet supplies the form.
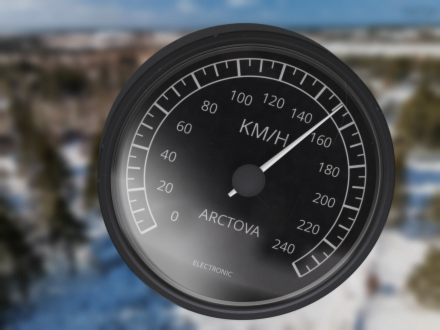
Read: {"value": 150, "unit": "km/h"}
